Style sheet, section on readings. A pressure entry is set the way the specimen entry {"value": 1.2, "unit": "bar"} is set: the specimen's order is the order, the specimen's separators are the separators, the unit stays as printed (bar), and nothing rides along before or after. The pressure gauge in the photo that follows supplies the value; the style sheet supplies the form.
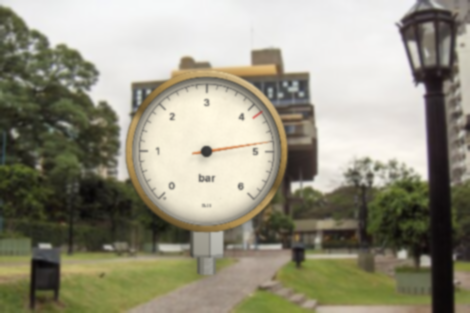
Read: {"value": 4.8, "unit": "bar"}
